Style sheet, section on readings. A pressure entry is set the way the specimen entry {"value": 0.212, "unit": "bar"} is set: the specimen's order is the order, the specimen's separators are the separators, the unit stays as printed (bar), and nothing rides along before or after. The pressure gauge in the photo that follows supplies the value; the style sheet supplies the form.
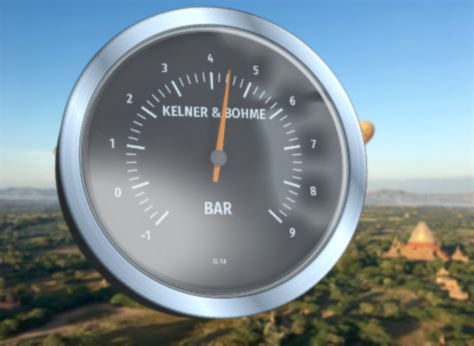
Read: {"value": 4.4, "unit": "bar"}
